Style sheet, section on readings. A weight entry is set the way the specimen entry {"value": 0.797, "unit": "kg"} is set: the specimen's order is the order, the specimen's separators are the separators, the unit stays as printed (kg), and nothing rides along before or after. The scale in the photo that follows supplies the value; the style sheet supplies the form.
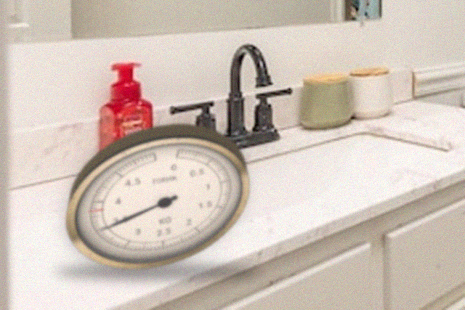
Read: {"value": 3.5, "unit": "kg"}
